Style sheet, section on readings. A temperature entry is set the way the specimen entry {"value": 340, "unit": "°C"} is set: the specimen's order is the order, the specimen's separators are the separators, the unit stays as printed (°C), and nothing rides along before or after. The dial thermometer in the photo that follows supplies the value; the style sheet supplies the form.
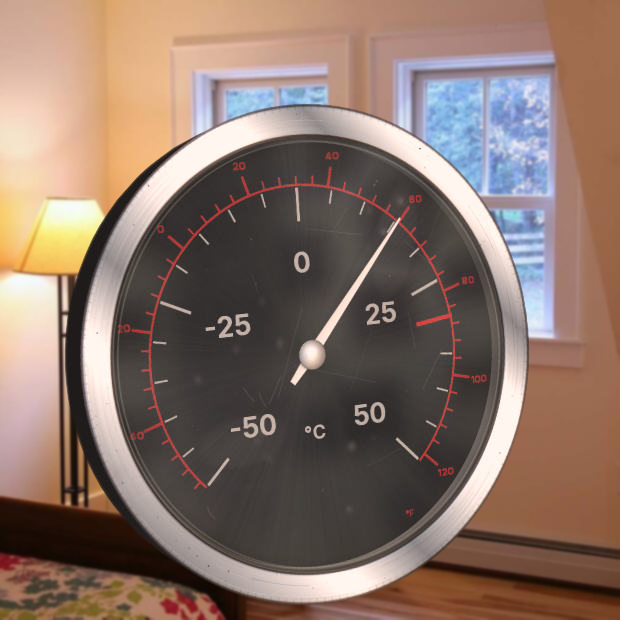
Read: {"value": 15, "unit": "°C"}
